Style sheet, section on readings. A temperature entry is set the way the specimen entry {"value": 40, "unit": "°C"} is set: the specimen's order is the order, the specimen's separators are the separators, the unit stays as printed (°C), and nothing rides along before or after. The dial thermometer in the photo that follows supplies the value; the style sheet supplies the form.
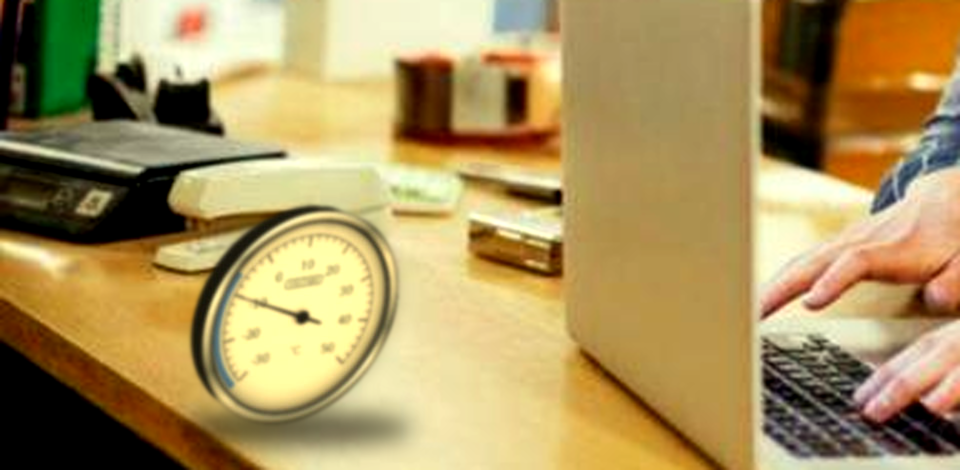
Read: {"value": -10, "unit": "°C"}
